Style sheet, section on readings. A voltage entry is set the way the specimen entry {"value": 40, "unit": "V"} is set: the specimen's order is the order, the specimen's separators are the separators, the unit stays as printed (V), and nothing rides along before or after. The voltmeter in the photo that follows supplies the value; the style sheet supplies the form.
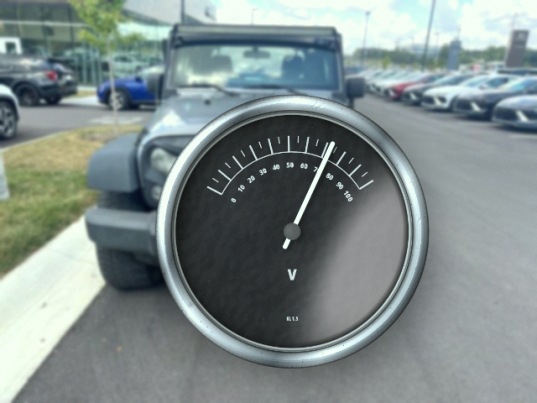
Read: {"value": 72.5, "unit": "V"}
